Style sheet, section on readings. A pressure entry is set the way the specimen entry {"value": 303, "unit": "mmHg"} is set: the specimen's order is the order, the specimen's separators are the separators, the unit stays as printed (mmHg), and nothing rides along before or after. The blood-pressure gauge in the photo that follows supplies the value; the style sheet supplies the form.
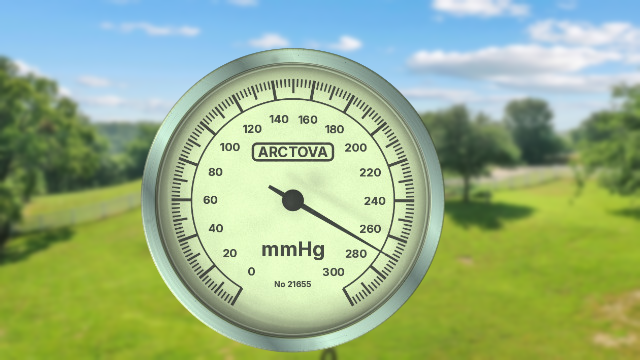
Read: {"value": 270, "unit": "mmHg"}
